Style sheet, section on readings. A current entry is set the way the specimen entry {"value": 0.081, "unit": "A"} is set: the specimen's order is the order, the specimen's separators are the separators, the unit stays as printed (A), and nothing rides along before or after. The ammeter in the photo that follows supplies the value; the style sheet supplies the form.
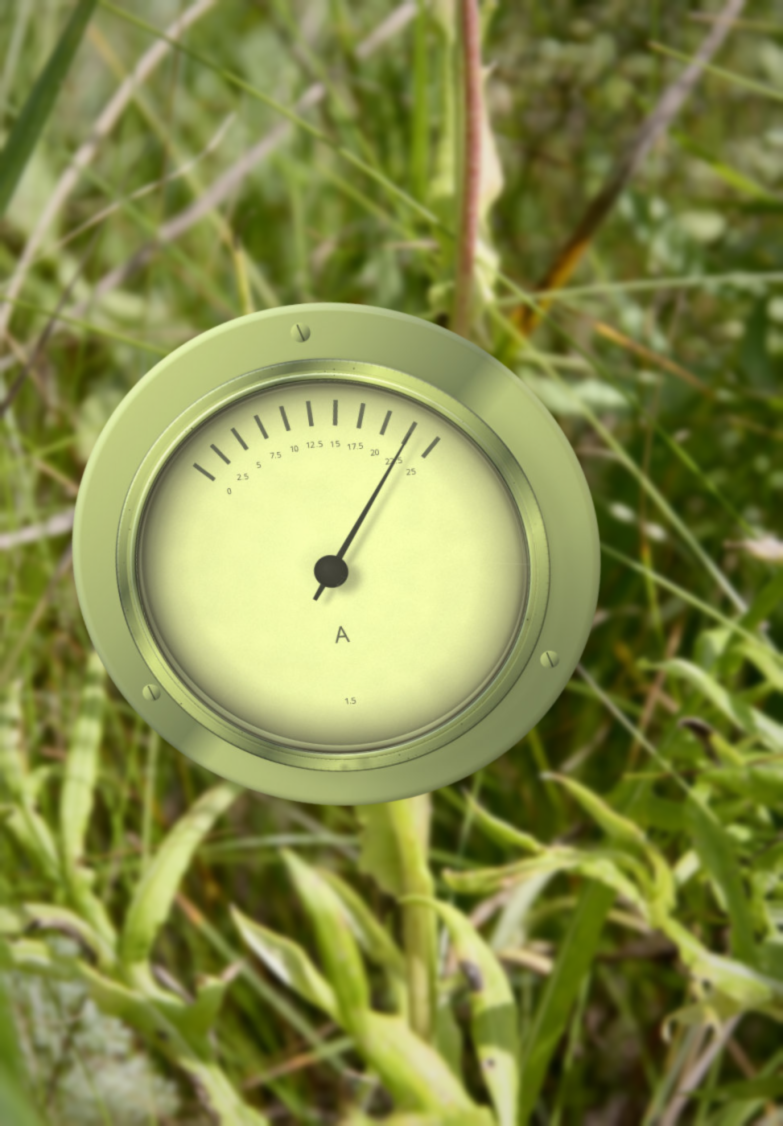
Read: {"value": 22.5, "unit": "A"}
